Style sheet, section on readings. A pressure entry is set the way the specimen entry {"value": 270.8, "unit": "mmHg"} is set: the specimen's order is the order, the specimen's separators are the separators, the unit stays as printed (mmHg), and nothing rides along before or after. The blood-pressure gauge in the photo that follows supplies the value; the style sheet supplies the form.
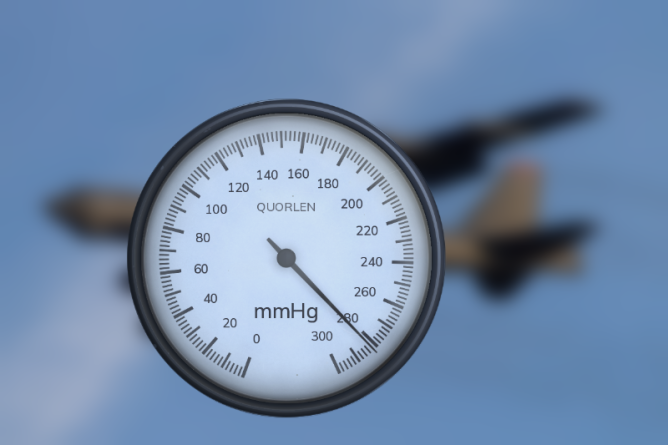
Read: {"value": 282, "unit": "mmHg"}
